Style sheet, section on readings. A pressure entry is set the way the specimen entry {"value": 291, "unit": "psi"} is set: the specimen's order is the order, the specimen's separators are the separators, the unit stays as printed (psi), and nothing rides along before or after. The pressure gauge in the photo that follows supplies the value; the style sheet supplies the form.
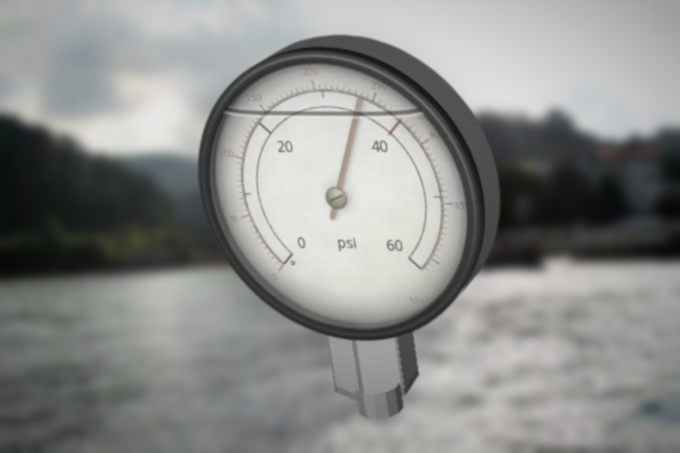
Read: {"value": 35, "unit": "psi"}
